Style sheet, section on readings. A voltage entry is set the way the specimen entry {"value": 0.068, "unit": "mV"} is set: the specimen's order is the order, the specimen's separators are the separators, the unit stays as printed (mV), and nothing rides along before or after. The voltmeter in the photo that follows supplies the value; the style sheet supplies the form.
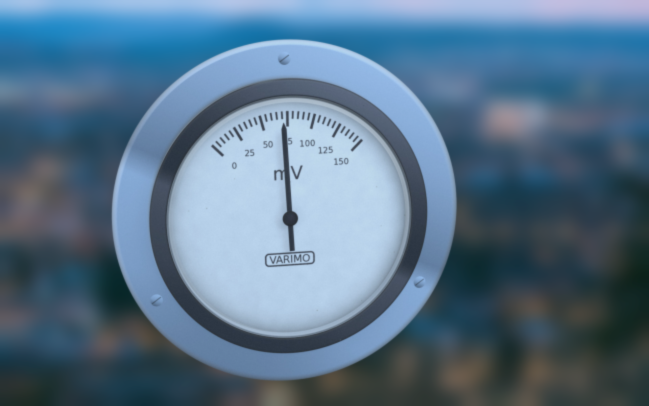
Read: {"value": 70, "unit": "mV"}
